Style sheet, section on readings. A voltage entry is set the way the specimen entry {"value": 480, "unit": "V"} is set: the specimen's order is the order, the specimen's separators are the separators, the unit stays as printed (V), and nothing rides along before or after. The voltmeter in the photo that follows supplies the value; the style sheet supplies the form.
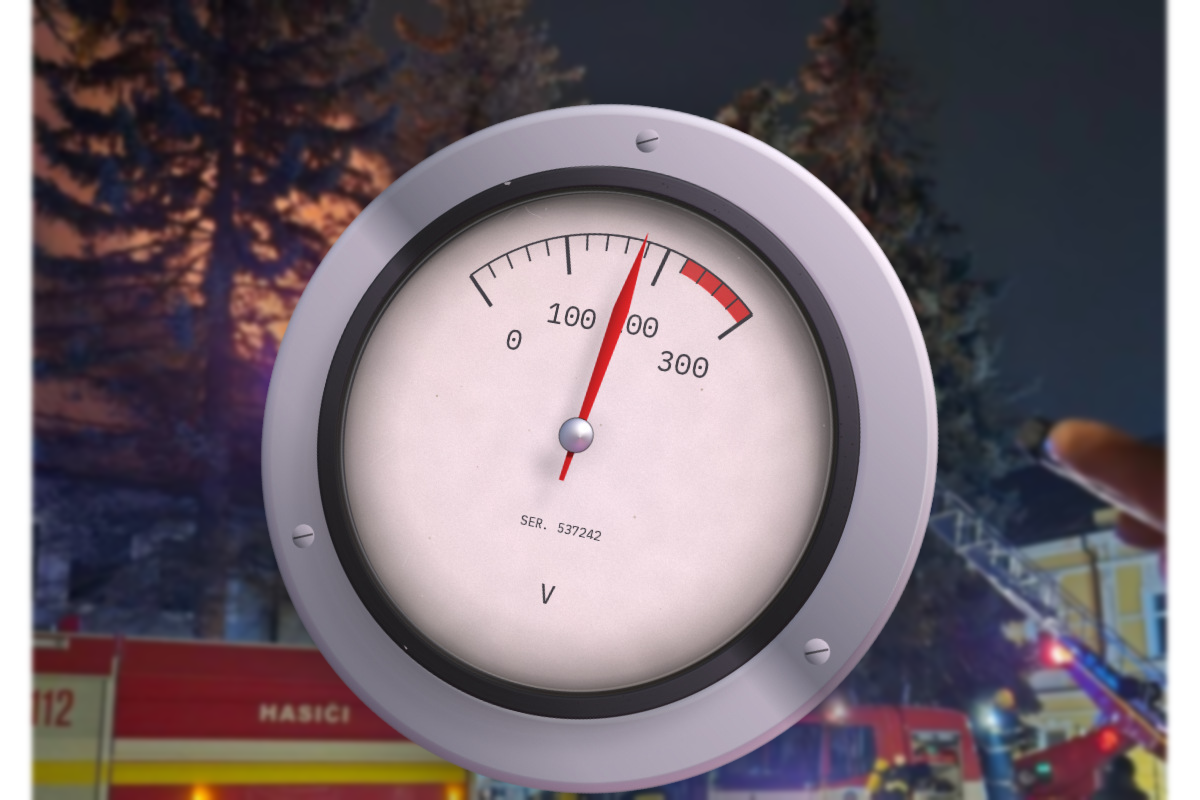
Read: {"value": 180, "unit": "V"}
